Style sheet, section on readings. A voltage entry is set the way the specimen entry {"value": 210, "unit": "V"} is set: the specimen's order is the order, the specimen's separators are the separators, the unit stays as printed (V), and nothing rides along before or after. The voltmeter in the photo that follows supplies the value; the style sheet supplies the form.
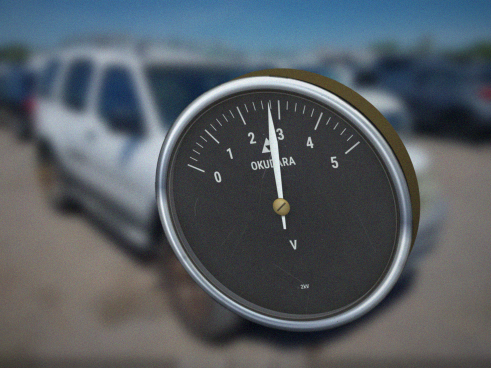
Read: {"value": 2.8, "unit": "V"}
